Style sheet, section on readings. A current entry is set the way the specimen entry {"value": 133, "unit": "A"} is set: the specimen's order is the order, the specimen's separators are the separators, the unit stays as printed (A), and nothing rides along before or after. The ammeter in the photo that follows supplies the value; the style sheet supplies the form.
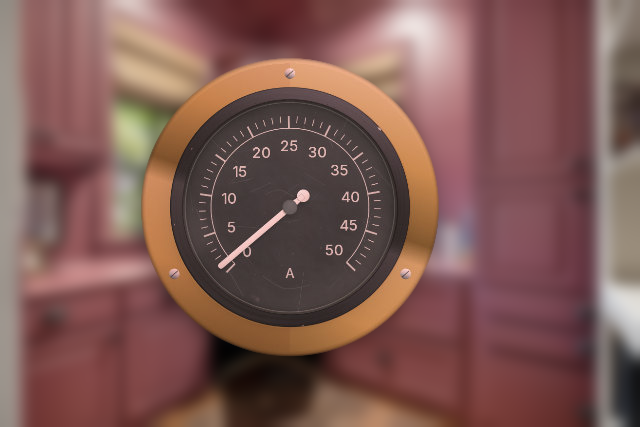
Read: {"value": 1, "unit": "A"}
